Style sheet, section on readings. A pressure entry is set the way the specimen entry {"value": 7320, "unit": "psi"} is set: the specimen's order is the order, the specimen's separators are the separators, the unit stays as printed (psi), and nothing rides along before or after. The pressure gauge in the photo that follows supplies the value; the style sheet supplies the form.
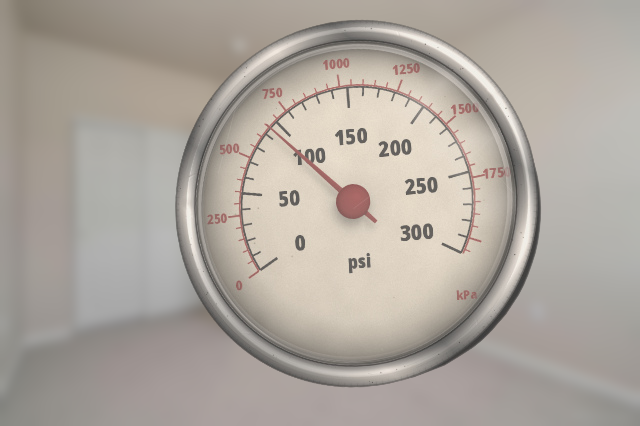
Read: {"value": 95, "unit": "psi"}
